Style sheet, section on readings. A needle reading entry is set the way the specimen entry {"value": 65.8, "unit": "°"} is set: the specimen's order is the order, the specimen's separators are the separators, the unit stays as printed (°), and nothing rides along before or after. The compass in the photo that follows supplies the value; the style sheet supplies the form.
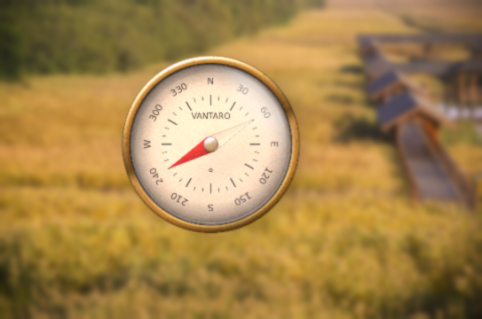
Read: {"value": 240, "unit": "°"}
